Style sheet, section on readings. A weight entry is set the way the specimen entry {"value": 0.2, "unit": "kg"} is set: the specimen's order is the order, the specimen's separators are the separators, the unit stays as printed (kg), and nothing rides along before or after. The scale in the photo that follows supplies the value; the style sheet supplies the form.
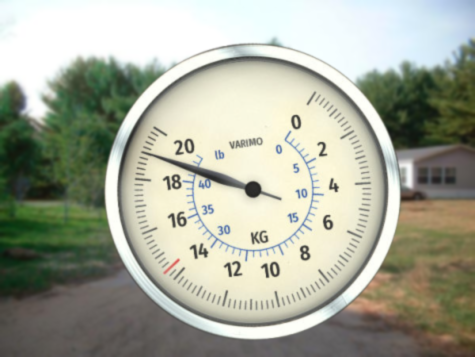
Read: {"value": 19, "unit": "kg"}
